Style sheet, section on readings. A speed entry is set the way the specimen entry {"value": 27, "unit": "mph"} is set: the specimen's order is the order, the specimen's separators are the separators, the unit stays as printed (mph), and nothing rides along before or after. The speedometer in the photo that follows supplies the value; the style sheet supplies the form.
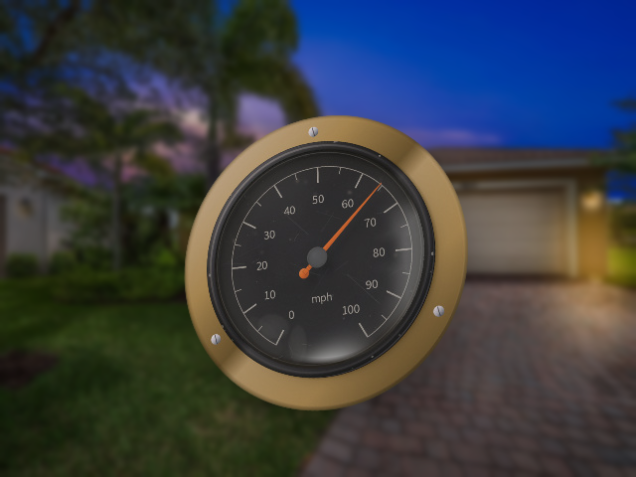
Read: {"value": 65, "unit": "mph"}
